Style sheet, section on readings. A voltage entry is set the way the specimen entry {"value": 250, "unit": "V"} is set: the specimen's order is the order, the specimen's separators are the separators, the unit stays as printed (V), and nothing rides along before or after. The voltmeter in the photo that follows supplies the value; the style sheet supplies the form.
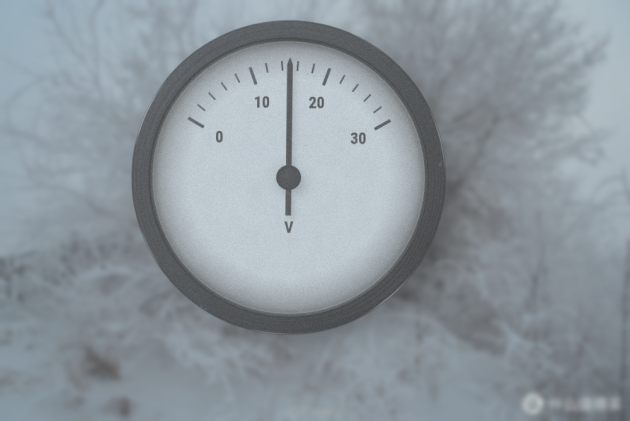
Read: {"value": 15, "unit": "V"}
